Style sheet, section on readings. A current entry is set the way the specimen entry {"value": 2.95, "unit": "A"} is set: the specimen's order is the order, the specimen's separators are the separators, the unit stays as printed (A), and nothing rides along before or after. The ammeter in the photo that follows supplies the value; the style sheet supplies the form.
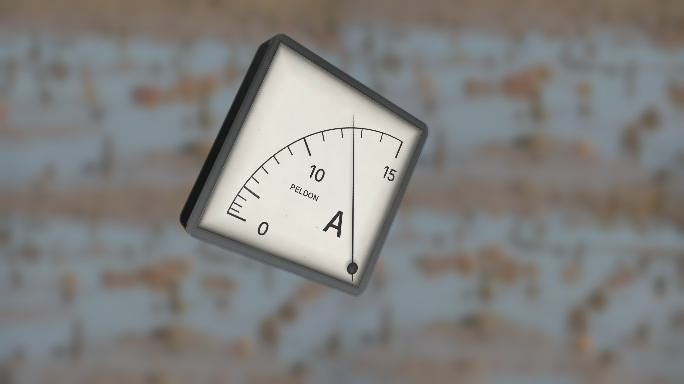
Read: {"value": 12.5, "unit": "A"}
